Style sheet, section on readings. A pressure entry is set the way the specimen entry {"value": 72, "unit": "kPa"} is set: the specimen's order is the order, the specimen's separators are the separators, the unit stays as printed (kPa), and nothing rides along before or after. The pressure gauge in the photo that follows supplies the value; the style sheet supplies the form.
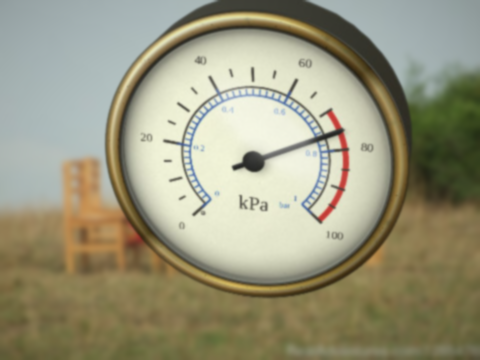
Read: {"value": 75, "unit": "kPa"}
